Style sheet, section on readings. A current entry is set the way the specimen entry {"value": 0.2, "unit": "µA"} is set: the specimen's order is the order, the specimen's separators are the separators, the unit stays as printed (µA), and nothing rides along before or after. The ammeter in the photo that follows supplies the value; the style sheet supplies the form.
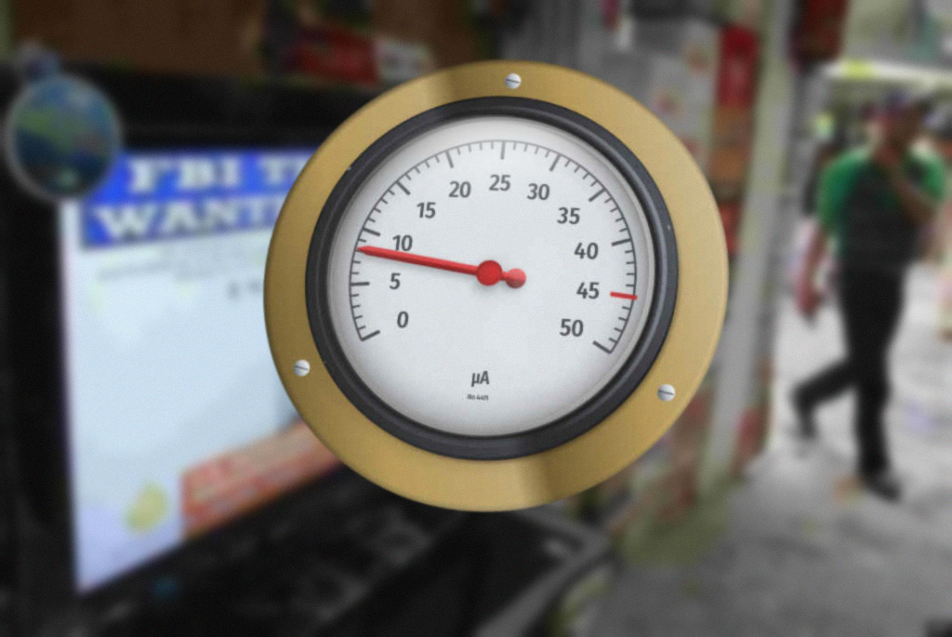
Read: {"value": 8, "unit": "µA"}
